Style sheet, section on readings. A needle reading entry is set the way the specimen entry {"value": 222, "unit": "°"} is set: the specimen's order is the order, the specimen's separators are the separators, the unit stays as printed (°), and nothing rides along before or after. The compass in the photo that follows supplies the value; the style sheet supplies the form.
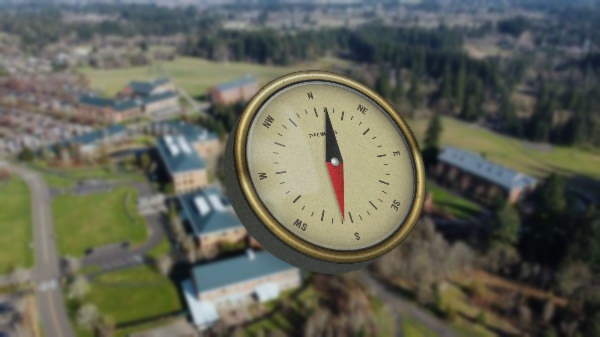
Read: {"value": 190, "unit": "°"}
